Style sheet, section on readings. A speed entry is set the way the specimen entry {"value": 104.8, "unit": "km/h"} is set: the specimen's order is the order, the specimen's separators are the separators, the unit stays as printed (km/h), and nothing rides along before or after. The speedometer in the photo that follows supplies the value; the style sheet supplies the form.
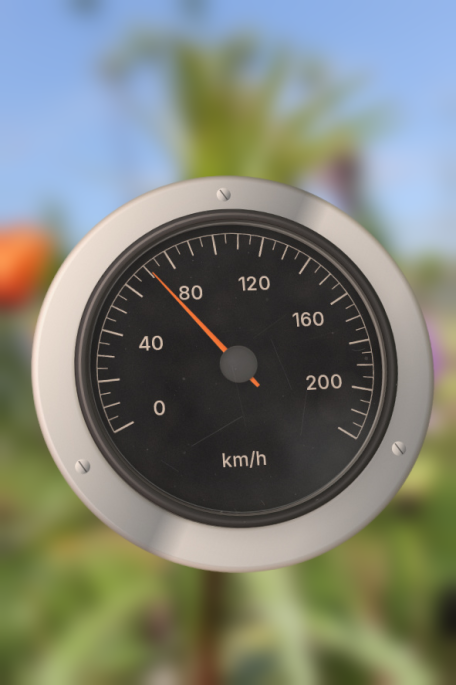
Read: {"value": 70, "unit": "km/h"}
